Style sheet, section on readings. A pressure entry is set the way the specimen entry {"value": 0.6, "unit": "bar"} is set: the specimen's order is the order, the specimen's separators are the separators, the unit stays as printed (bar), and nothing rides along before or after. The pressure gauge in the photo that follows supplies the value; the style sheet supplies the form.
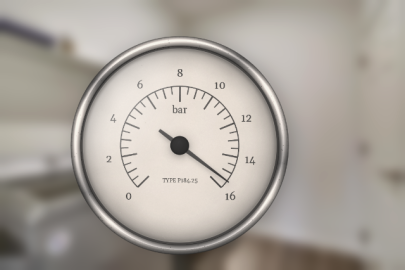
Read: {"value": 15.5, "unit": "bar"}
